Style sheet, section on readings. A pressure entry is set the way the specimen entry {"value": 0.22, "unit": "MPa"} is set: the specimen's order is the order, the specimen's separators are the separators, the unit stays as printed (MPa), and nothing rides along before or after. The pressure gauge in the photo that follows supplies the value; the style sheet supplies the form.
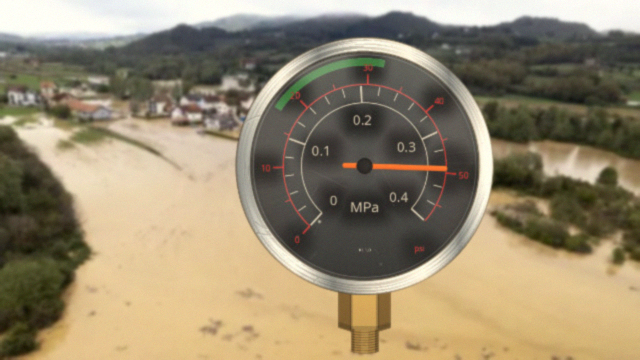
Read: {"value": 0.34, "unit": "MPa"}
